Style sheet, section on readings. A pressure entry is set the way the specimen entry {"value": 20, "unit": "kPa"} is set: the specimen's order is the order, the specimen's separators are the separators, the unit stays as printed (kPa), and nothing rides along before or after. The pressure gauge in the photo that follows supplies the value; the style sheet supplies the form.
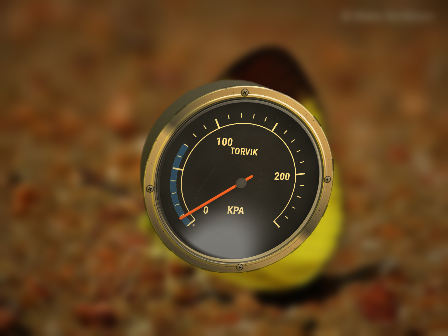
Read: {"value": 10, "unit": "kPa"}
